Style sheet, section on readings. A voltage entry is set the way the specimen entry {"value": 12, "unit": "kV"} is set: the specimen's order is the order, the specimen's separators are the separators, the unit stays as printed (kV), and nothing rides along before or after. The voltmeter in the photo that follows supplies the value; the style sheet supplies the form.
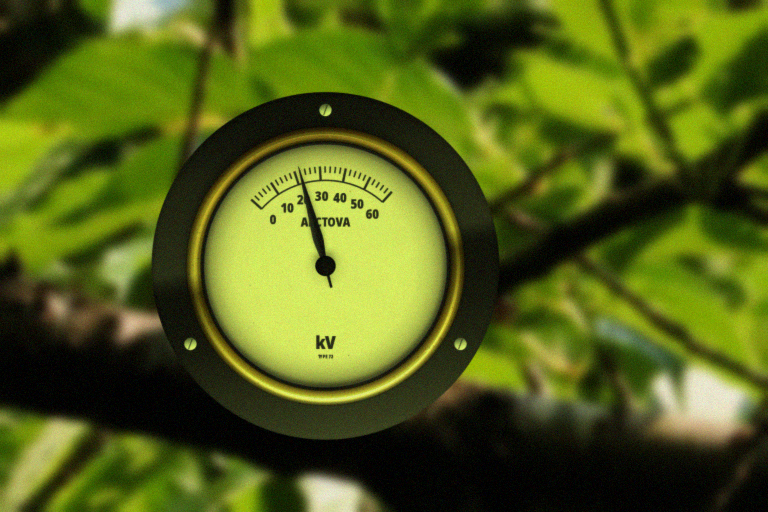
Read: {"value": 22, "unit": "kV"}
